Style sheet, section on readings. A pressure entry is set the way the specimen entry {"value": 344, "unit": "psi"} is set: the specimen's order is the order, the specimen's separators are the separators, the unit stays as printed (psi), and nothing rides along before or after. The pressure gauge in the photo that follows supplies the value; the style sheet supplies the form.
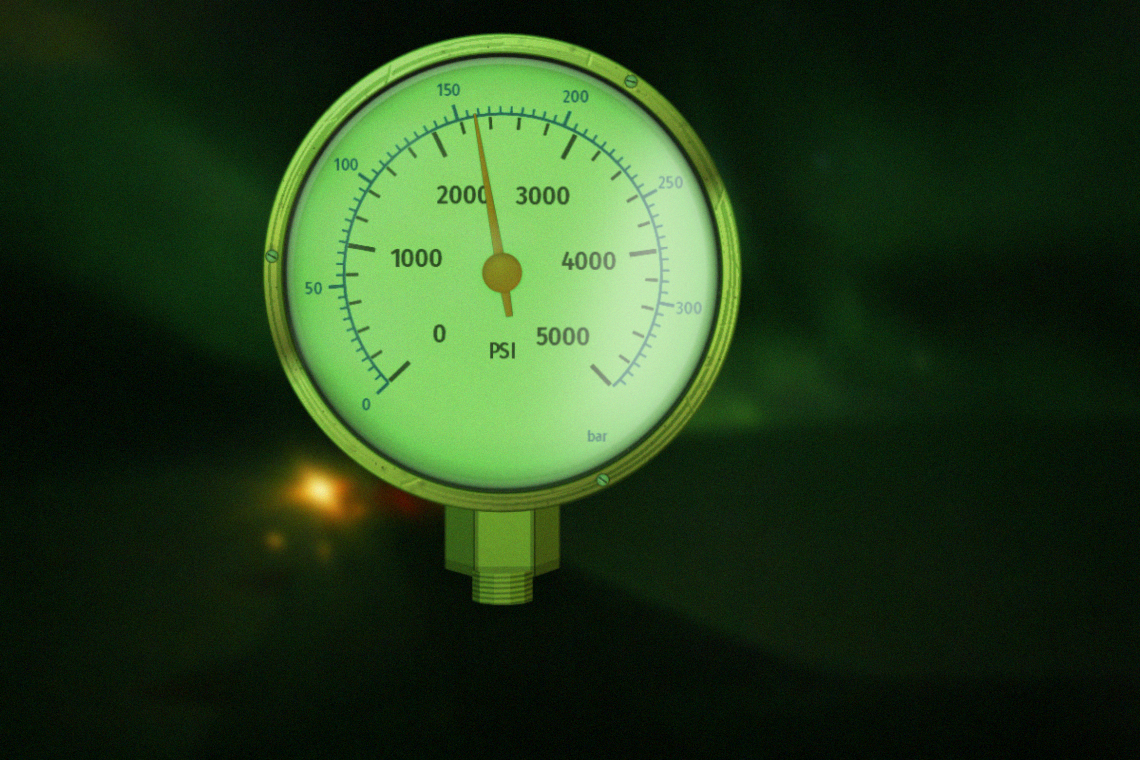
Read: {"value": 2300, "unit": "psi"}
